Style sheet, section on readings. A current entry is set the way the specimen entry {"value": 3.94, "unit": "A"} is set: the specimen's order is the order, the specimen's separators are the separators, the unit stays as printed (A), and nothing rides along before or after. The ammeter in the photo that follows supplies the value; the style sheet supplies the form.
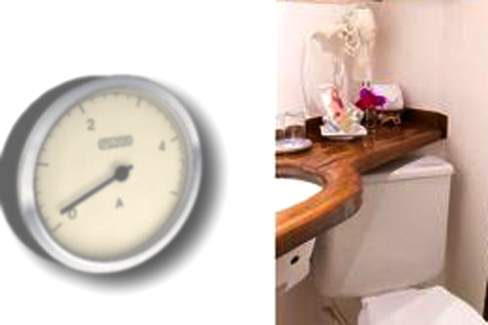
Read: {"value": 0.2, "unit": "A"}
